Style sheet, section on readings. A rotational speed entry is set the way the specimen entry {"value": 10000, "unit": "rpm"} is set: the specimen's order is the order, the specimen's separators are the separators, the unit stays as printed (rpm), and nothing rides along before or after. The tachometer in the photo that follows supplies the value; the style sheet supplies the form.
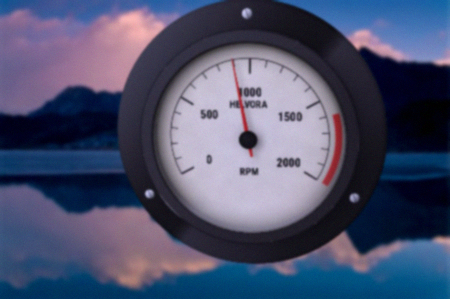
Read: {"value": 900, "unit": "rpm"}
